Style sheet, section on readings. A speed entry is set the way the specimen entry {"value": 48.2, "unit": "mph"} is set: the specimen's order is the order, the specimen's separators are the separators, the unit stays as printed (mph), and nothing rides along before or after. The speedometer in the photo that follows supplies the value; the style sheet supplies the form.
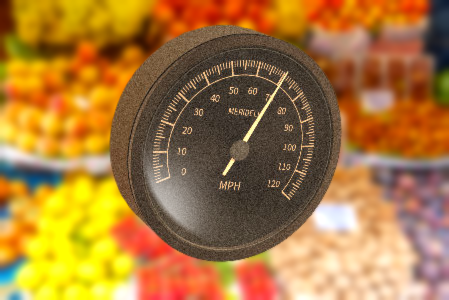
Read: {"value": 70, "unit": "mph"}
